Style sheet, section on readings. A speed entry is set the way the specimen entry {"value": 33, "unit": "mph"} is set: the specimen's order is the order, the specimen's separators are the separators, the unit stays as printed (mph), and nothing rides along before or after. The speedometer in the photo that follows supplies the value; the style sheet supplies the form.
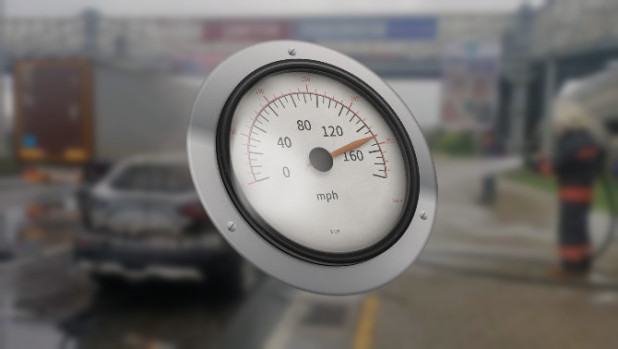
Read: {"value": 150, "unit": "mph"}
